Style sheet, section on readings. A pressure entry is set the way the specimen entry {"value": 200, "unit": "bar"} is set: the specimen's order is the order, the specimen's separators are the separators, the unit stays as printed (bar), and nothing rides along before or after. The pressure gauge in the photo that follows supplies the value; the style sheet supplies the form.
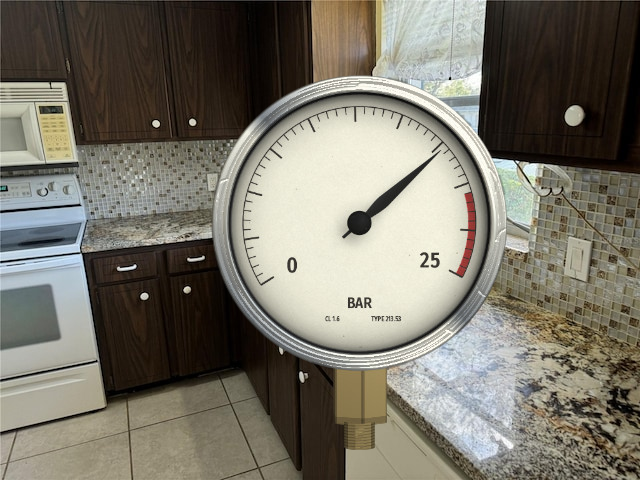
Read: {"value": 17.75, "unit": "bar"}
